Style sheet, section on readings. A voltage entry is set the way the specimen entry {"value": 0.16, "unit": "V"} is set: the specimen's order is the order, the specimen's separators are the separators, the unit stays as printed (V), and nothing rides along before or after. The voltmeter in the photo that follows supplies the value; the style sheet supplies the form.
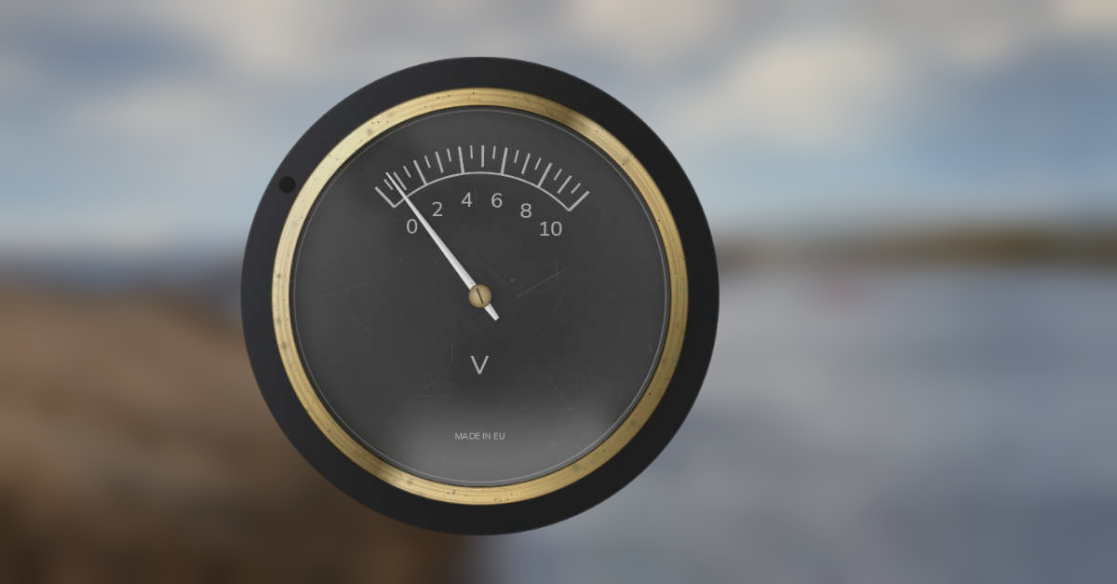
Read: {"value": 0.75, "unit": "V"}
